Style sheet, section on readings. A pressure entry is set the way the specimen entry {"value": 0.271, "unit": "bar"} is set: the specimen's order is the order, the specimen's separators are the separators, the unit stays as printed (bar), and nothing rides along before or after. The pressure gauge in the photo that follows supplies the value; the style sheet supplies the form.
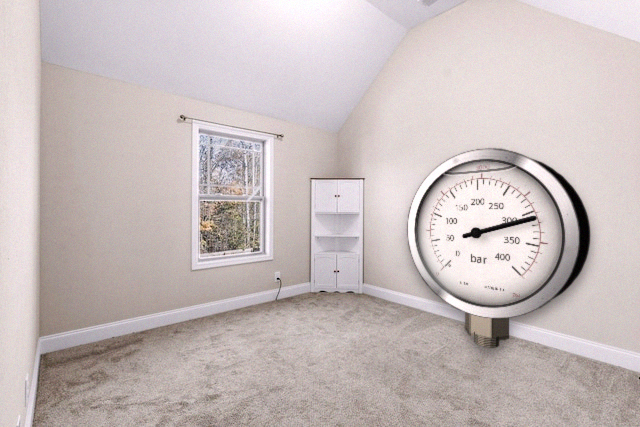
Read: {"value": 310, "unit": "bar"}
